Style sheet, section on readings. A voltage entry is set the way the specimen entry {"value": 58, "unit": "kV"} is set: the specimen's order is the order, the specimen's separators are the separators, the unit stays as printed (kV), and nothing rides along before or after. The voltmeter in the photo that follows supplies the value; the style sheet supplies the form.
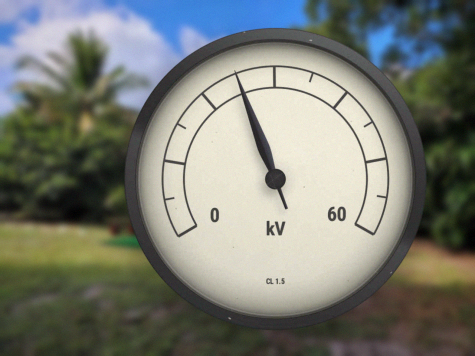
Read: {"value": 25, "unit": "kV"}
